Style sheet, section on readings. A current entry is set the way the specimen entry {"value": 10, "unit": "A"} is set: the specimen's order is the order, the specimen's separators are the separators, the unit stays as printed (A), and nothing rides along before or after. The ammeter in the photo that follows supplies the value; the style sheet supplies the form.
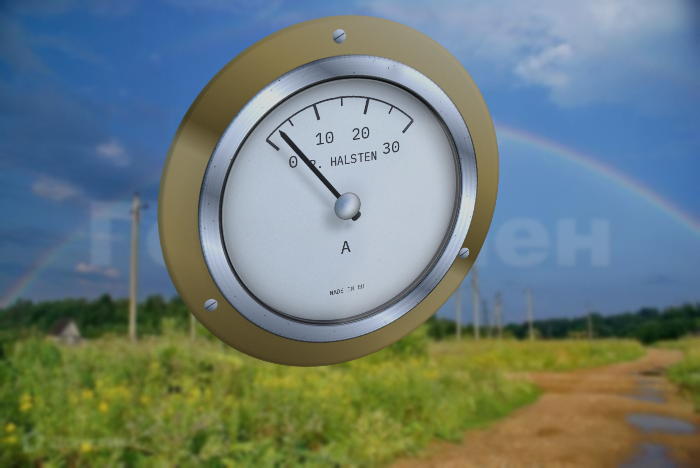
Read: {"value": 2.5, "unit": "A"}
